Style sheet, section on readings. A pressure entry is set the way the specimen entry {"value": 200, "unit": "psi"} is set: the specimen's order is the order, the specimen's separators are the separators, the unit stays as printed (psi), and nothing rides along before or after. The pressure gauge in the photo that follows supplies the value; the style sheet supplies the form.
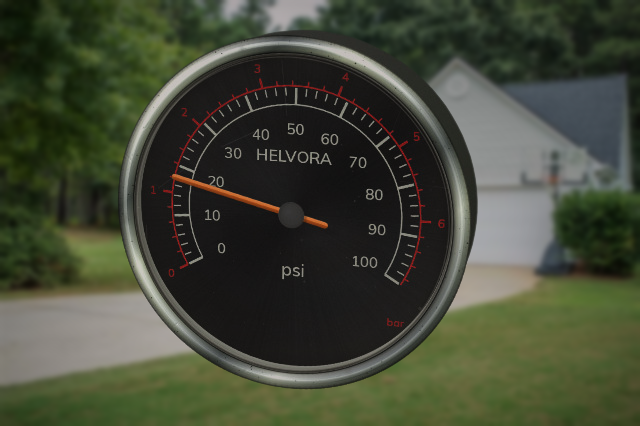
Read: {"value": 18, "unit": "psi"}
